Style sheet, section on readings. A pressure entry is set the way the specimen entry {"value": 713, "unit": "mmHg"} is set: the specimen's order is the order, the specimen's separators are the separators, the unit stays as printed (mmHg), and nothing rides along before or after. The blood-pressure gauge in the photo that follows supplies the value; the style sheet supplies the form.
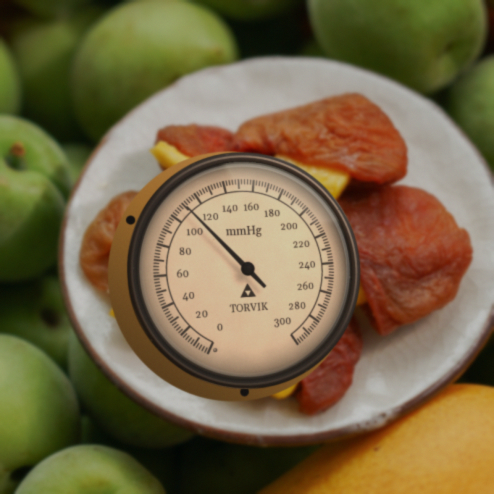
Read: {"value": 110, "unit": "mmHg"}
